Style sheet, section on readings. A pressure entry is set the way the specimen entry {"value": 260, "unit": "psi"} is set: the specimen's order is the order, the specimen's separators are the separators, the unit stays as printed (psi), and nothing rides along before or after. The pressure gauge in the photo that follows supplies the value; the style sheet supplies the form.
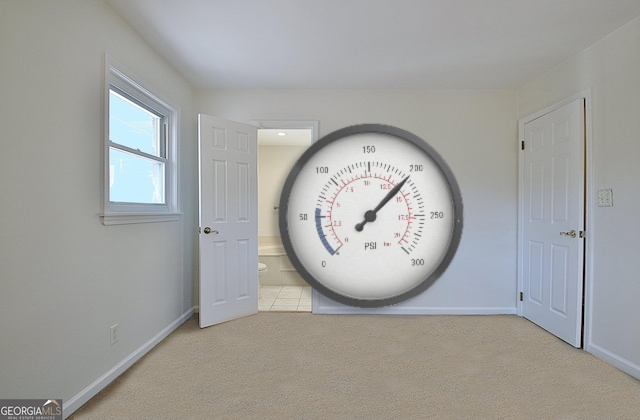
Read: {"value": 200, "unit": "psi"}
